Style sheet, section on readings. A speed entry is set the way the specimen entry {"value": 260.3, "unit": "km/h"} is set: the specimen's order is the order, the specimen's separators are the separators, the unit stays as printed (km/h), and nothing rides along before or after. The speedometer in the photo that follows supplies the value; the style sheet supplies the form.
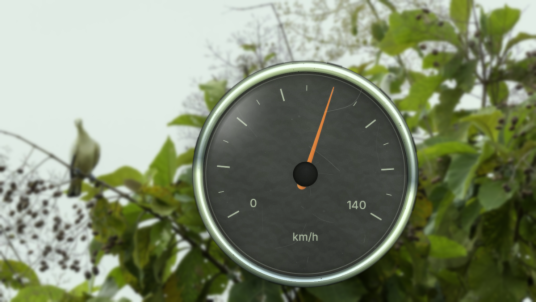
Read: {"value": 80, "unit": "km/h"}
